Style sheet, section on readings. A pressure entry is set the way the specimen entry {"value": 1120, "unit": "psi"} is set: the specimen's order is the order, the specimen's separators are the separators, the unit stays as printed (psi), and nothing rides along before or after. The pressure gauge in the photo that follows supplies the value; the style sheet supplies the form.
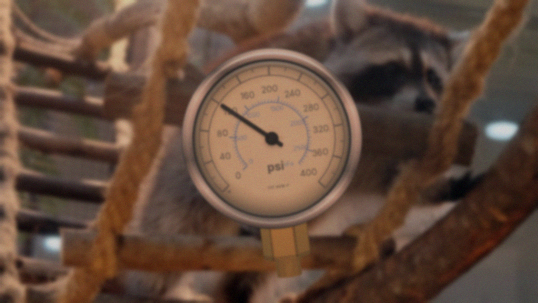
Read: {"value": 120, "unit": "psi"}
